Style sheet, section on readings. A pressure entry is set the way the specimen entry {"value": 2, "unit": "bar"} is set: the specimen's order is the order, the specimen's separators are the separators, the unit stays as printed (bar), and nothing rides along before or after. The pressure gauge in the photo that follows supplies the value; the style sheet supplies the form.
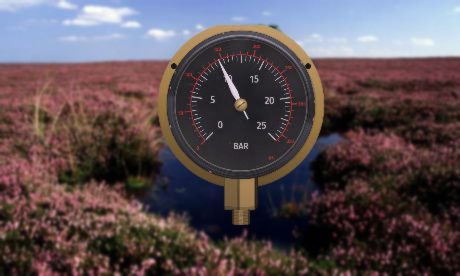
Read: {"value": 10, "unit": "bar"}
